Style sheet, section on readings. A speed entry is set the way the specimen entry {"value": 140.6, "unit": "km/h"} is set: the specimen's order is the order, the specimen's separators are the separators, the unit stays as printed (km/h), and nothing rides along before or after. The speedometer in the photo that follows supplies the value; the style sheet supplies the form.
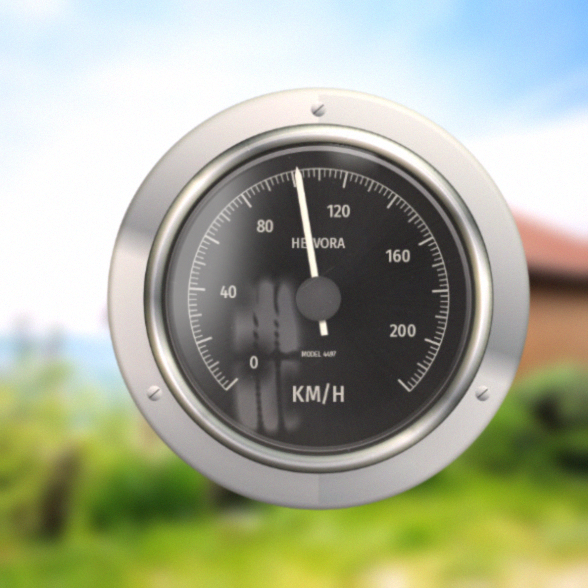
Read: {"value": 102, "unit": "km/h"}
